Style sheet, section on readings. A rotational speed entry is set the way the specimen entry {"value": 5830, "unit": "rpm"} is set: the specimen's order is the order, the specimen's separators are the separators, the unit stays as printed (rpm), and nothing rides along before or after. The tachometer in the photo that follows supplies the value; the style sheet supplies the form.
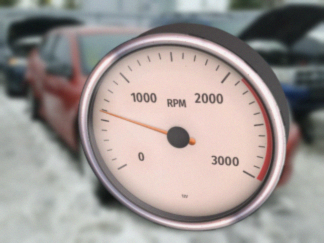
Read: {"value": 600, "unit": "rpm"}
